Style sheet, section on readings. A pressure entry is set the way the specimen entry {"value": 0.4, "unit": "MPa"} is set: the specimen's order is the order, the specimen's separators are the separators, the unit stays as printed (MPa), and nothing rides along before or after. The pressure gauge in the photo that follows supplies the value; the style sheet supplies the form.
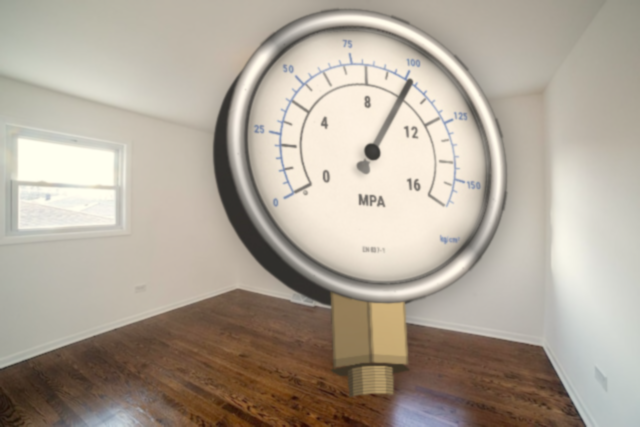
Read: {"value": 10, "unit": "MPa"}
